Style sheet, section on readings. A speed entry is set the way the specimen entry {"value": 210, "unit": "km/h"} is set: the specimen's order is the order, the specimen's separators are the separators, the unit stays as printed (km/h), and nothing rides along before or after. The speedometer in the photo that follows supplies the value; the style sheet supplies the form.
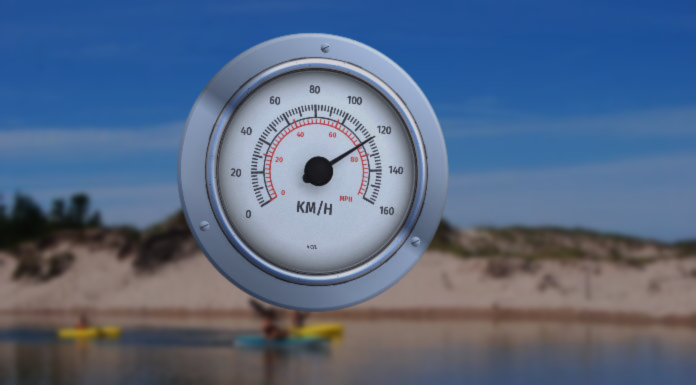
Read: {"value": 120, "unit": "km/h"}
